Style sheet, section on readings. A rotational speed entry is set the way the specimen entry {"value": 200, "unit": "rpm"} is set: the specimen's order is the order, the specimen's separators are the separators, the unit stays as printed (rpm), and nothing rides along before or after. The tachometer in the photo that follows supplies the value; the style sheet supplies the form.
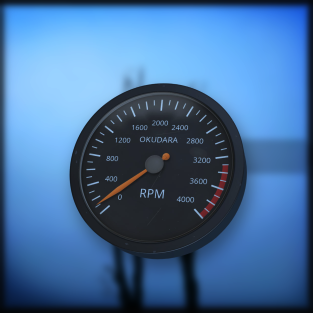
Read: {"value": 100, "unit": "rpm"}
